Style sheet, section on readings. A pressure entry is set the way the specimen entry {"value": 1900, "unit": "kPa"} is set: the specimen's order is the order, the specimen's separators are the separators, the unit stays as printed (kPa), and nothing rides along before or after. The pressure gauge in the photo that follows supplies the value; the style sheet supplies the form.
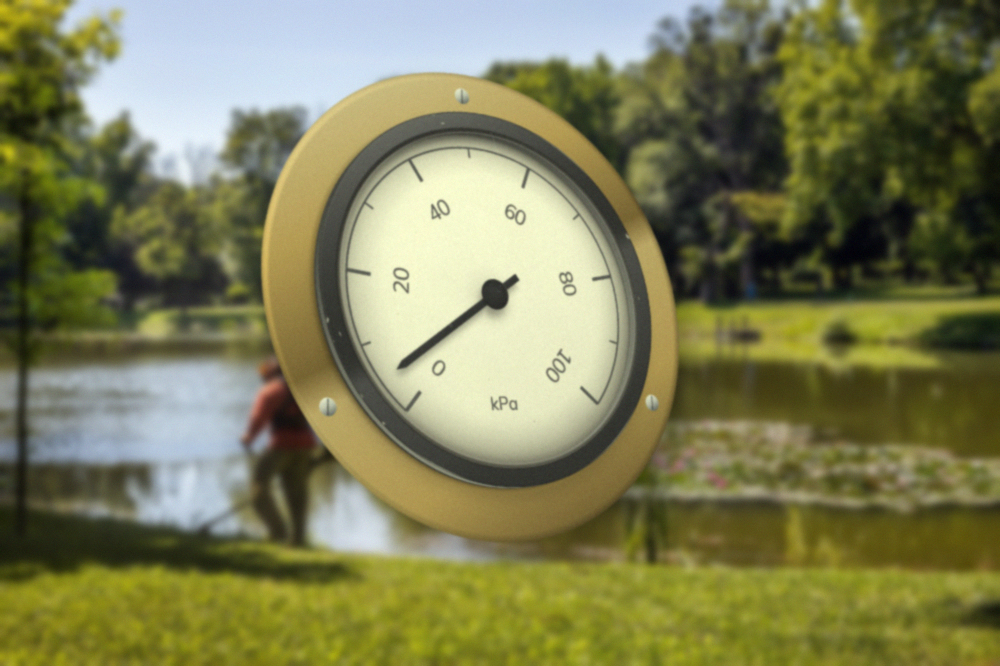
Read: {"value": 5, "unit": "kPa"}
